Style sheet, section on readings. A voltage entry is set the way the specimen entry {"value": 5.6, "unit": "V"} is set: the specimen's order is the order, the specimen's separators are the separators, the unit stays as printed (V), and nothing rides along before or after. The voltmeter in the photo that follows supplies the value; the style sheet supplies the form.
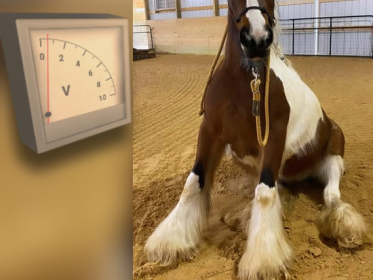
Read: {"value": 0.5, "unit": "V"}
